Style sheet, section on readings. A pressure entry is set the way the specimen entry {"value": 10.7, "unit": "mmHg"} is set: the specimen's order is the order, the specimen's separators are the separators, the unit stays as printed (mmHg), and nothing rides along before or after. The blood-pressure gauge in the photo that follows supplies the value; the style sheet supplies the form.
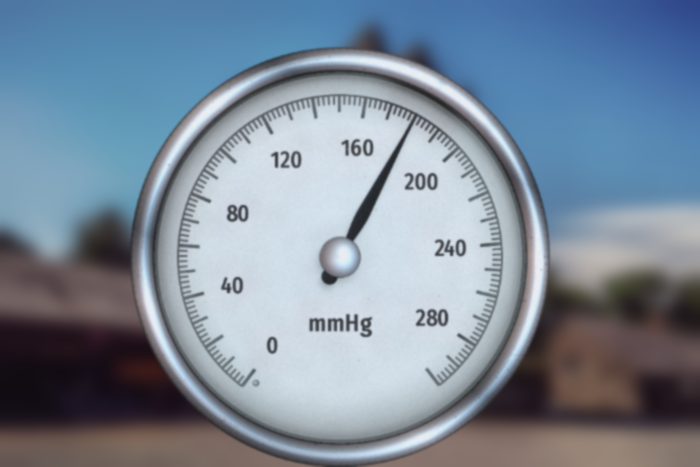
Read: {"value": 180, "unit": "mmHg"}
